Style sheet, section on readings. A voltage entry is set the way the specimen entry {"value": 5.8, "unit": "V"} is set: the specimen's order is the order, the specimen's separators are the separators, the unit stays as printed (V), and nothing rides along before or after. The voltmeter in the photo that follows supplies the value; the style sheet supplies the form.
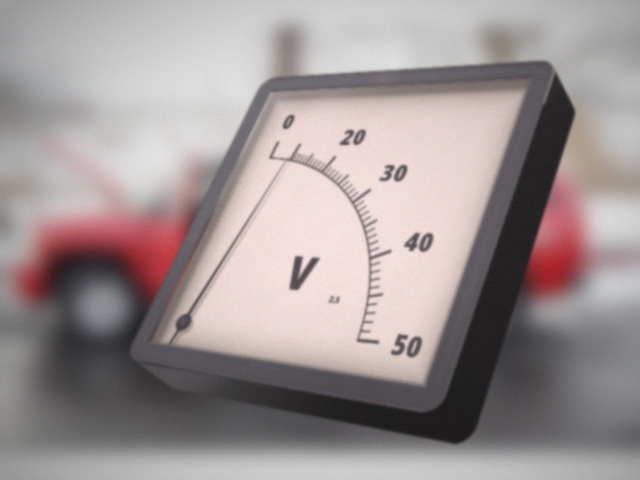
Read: {"value": 10, "unit": "V"}
